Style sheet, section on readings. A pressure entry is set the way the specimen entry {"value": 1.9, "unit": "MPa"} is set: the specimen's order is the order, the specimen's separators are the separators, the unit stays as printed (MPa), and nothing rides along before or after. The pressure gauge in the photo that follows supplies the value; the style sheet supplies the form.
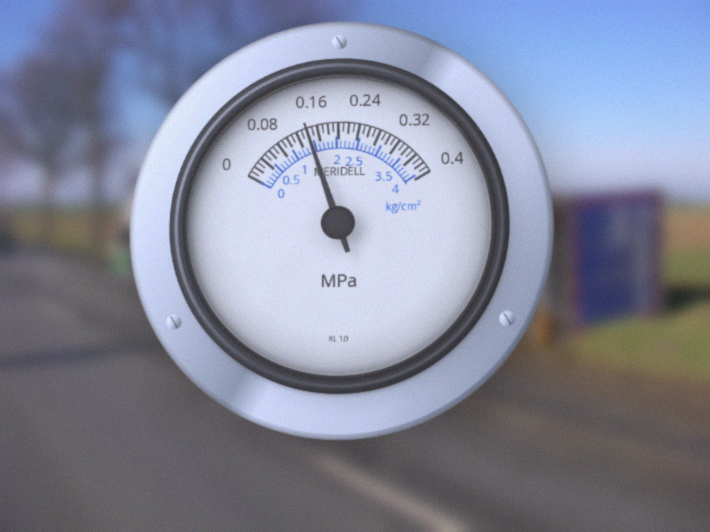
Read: {"value": 0.14, "unit": "MPa"}
